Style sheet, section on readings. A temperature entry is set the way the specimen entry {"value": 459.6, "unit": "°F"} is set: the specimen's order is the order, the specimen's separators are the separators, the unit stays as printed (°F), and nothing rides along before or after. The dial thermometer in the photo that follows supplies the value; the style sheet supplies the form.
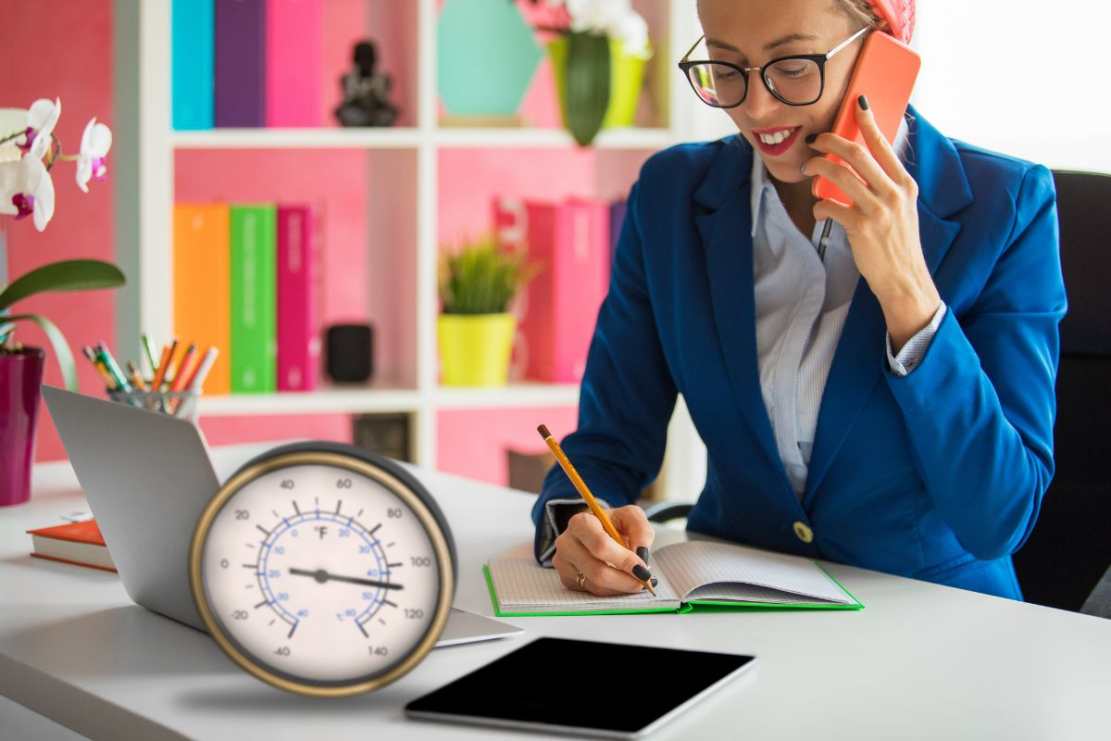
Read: {"value": 110, "unit": "°F"}
